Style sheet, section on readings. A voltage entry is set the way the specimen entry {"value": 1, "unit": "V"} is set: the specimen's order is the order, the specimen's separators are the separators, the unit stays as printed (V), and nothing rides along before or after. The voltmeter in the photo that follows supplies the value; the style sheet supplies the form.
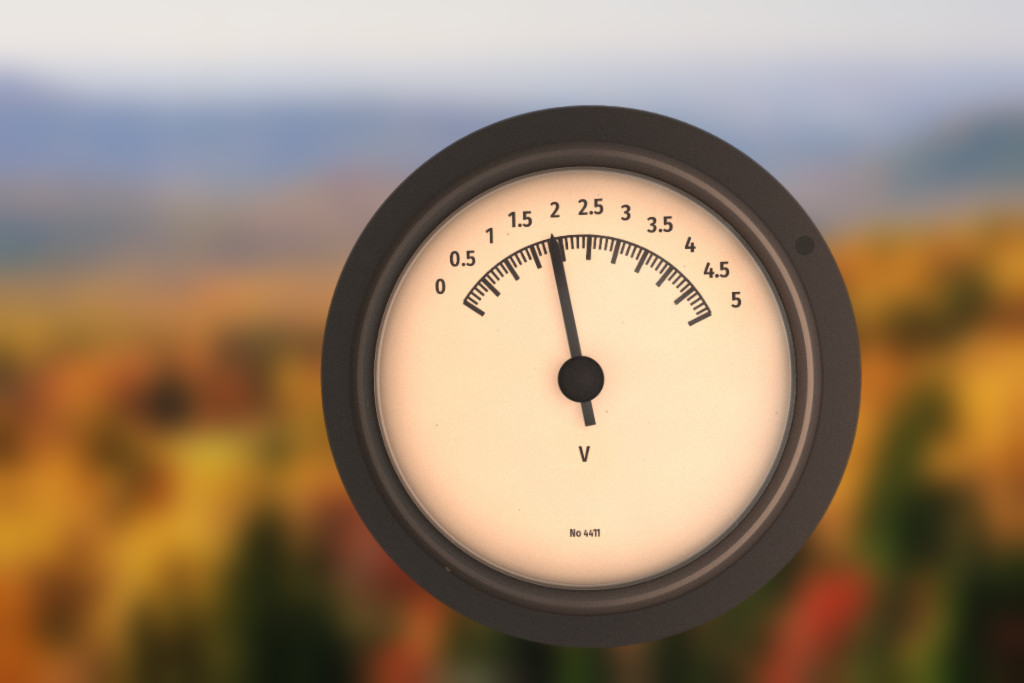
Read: {"value": 1.9, "unit": "V"}
